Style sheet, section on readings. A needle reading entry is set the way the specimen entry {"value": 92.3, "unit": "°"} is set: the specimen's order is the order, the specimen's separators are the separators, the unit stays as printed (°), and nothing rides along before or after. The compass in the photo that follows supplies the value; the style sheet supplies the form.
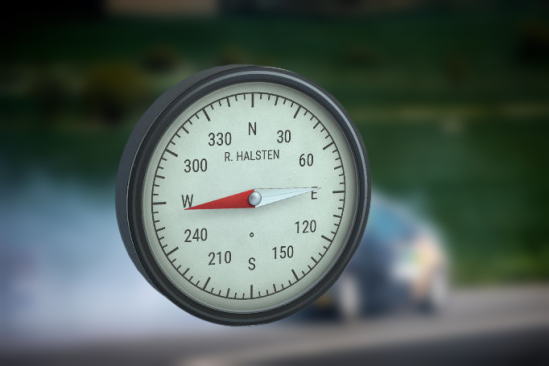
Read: {"value": 265, "unit": "°"}
